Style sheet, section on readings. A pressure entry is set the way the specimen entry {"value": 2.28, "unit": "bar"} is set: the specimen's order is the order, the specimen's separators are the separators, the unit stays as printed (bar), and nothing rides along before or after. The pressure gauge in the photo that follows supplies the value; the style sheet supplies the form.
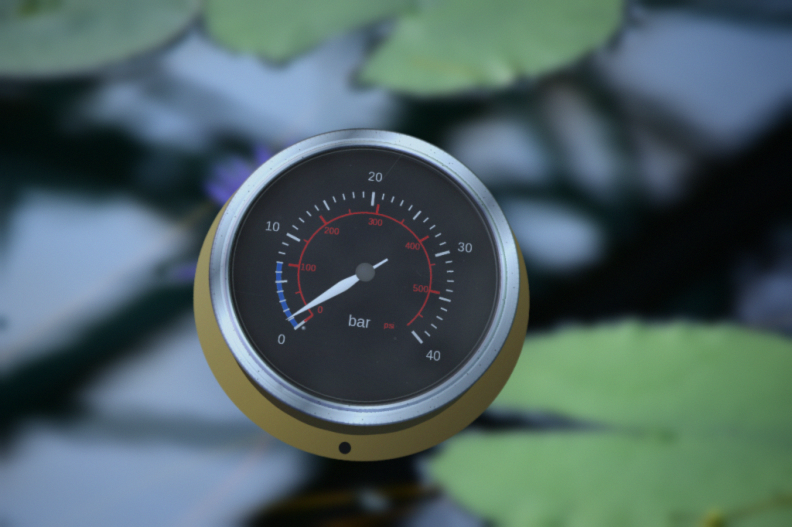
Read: {"value": 1, "unit": "bar"}
